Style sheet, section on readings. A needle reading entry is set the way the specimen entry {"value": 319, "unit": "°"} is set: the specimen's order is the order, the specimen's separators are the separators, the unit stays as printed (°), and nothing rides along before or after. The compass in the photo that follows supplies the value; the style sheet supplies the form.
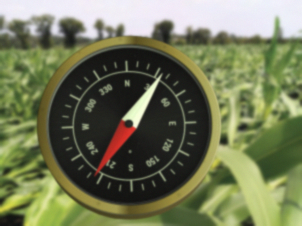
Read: {"value": 215, "unit": "°"}
